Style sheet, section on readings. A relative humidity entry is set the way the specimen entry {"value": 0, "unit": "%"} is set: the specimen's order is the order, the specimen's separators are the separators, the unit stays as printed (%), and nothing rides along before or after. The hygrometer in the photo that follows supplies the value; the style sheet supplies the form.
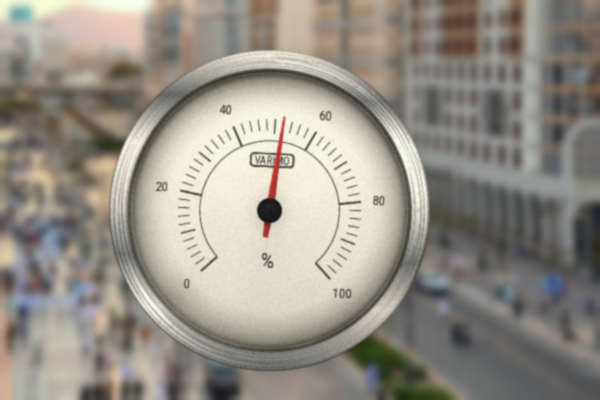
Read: {"value": 52, "unit": "%"}
